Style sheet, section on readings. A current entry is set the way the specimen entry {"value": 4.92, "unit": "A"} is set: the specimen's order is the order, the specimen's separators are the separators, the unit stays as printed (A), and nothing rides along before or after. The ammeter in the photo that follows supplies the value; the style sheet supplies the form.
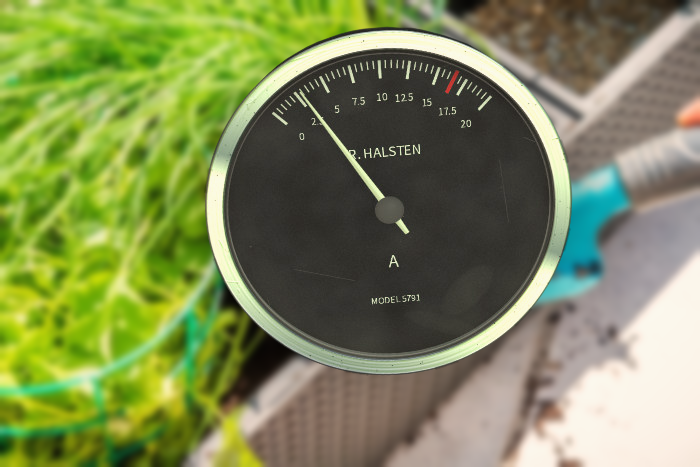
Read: {"value": 3, "unit": "A"}
